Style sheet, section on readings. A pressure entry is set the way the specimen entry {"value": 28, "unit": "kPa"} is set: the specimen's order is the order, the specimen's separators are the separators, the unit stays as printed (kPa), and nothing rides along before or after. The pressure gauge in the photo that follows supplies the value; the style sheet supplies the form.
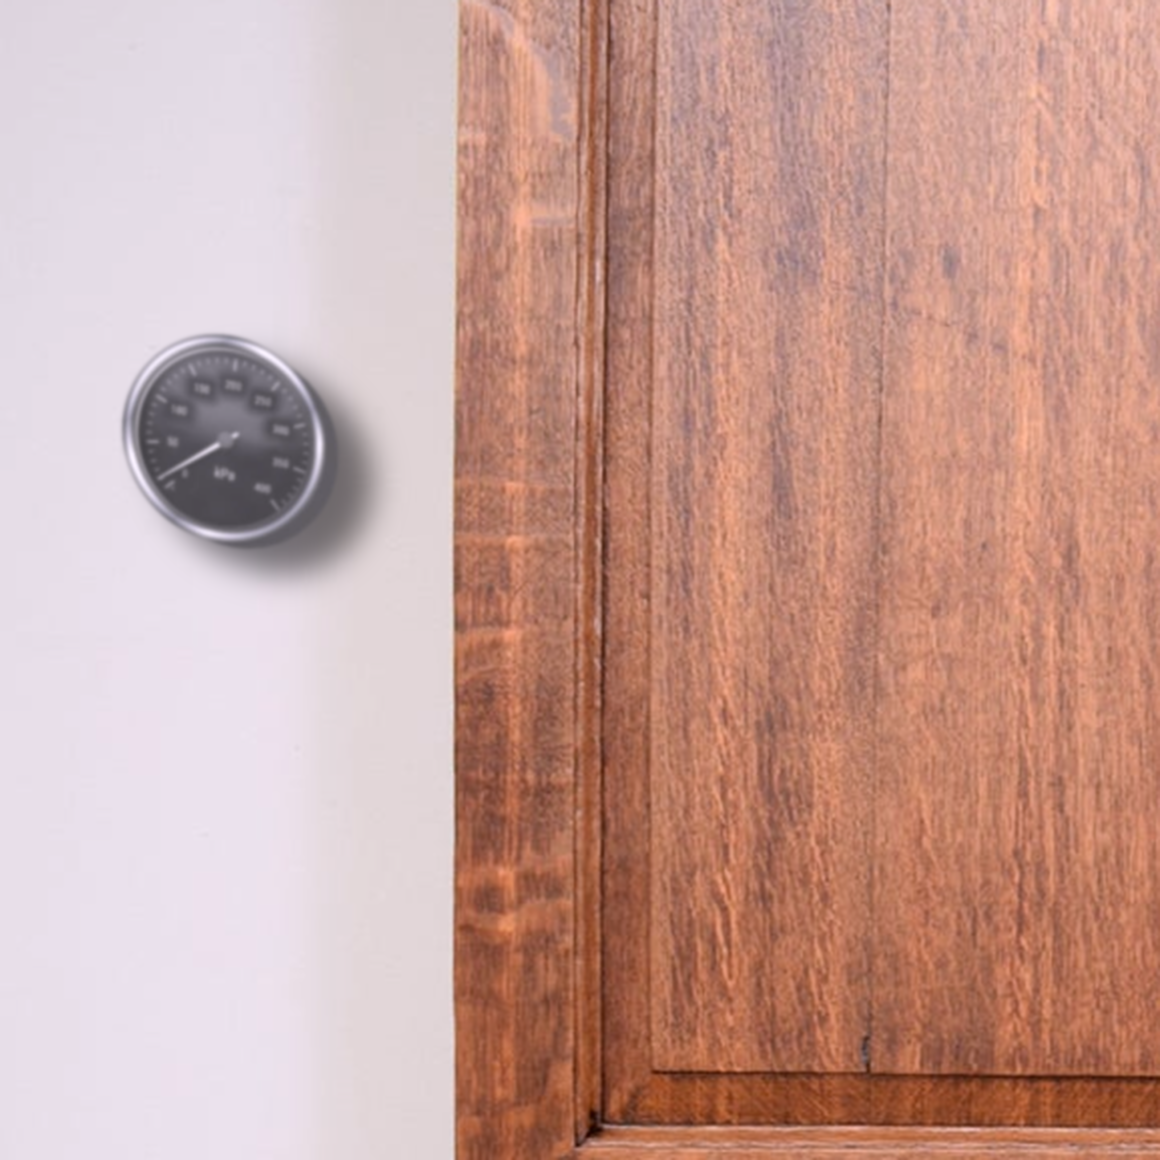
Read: {"value": 10, "unit": "kPa"}
